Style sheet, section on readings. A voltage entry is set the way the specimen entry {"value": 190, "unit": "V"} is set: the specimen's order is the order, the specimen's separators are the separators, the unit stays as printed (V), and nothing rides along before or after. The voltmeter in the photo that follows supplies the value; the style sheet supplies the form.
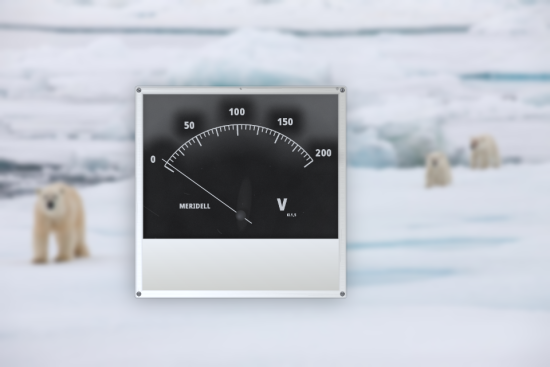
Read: {"value": 5, "unit": "V"}
